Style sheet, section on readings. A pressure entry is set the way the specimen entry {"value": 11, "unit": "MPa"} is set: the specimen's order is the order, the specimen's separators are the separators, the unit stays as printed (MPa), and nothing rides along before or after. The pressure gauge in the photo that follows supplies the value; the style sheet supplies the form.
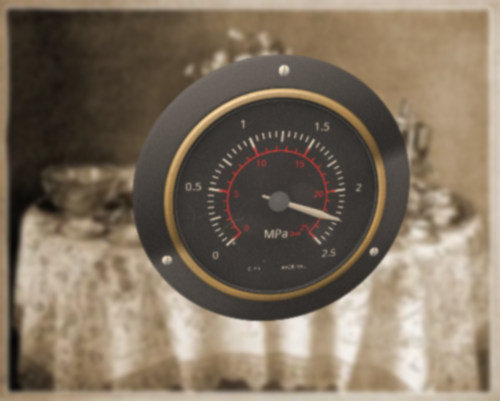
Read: {"value": 2.25, "unit": "MPa"}
